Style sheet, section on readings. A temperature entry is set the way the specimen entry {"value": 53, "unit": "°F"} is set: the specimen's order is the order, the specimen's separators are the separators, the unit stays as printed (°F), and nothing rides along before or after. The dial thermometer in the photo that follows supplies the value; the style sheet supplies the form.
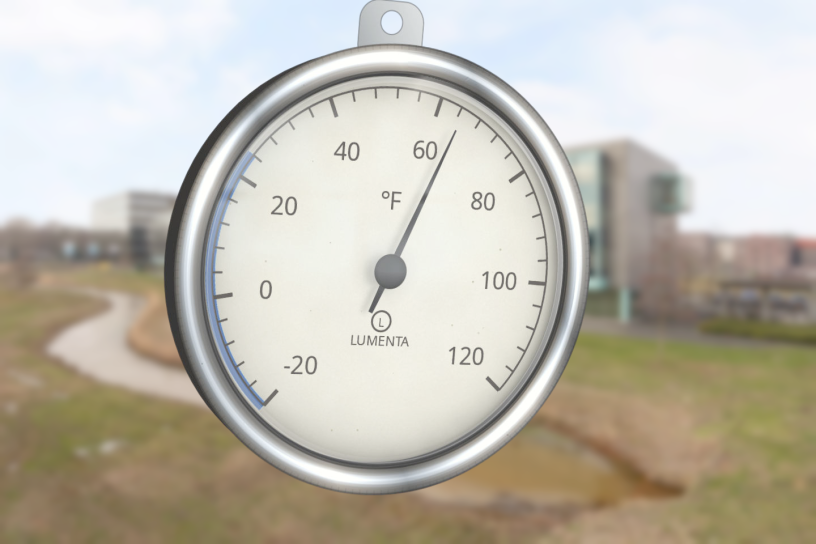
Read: {"value": 64, "unit": "°F"}
